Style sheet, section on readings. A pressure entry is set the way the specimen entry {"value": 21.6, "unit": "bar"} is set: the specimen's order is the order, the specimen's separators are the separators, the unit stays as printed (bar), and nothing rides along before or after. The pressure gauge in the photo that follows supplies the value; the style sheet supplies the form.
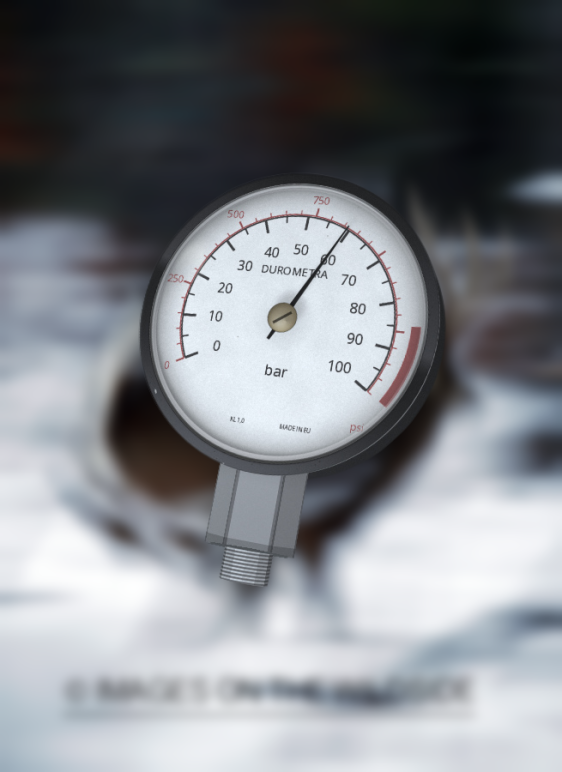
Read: {"value": 60, "unit": "bar"}
